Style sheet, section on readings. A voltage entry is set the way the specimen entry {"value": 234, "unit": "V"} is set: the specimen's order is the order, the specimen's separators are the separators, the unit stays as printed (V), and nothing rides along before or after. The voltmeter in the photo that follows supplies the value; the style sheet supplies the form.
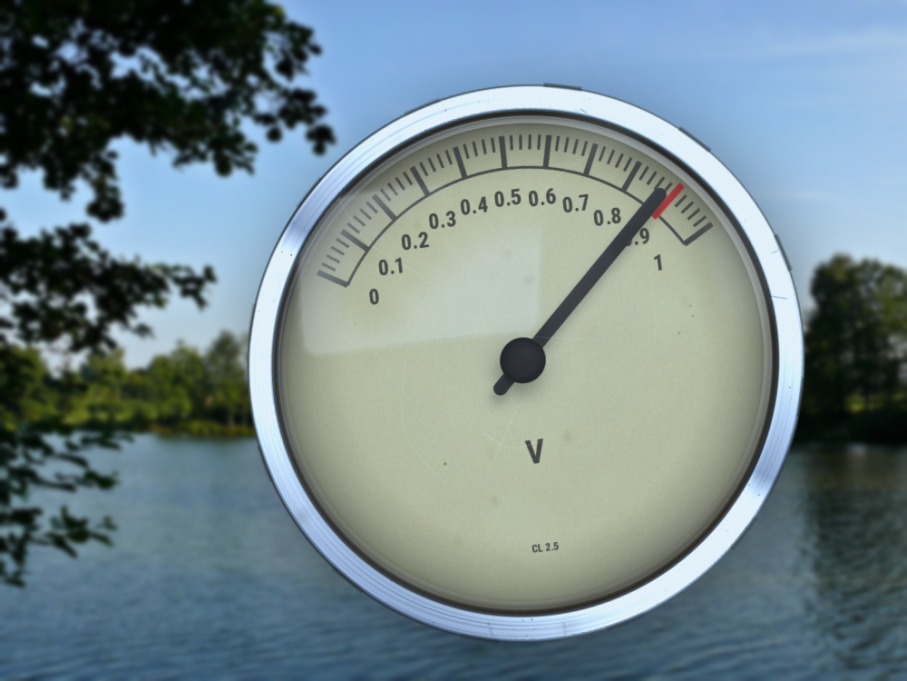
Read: {"value": 0.88, "unit": "V"}
